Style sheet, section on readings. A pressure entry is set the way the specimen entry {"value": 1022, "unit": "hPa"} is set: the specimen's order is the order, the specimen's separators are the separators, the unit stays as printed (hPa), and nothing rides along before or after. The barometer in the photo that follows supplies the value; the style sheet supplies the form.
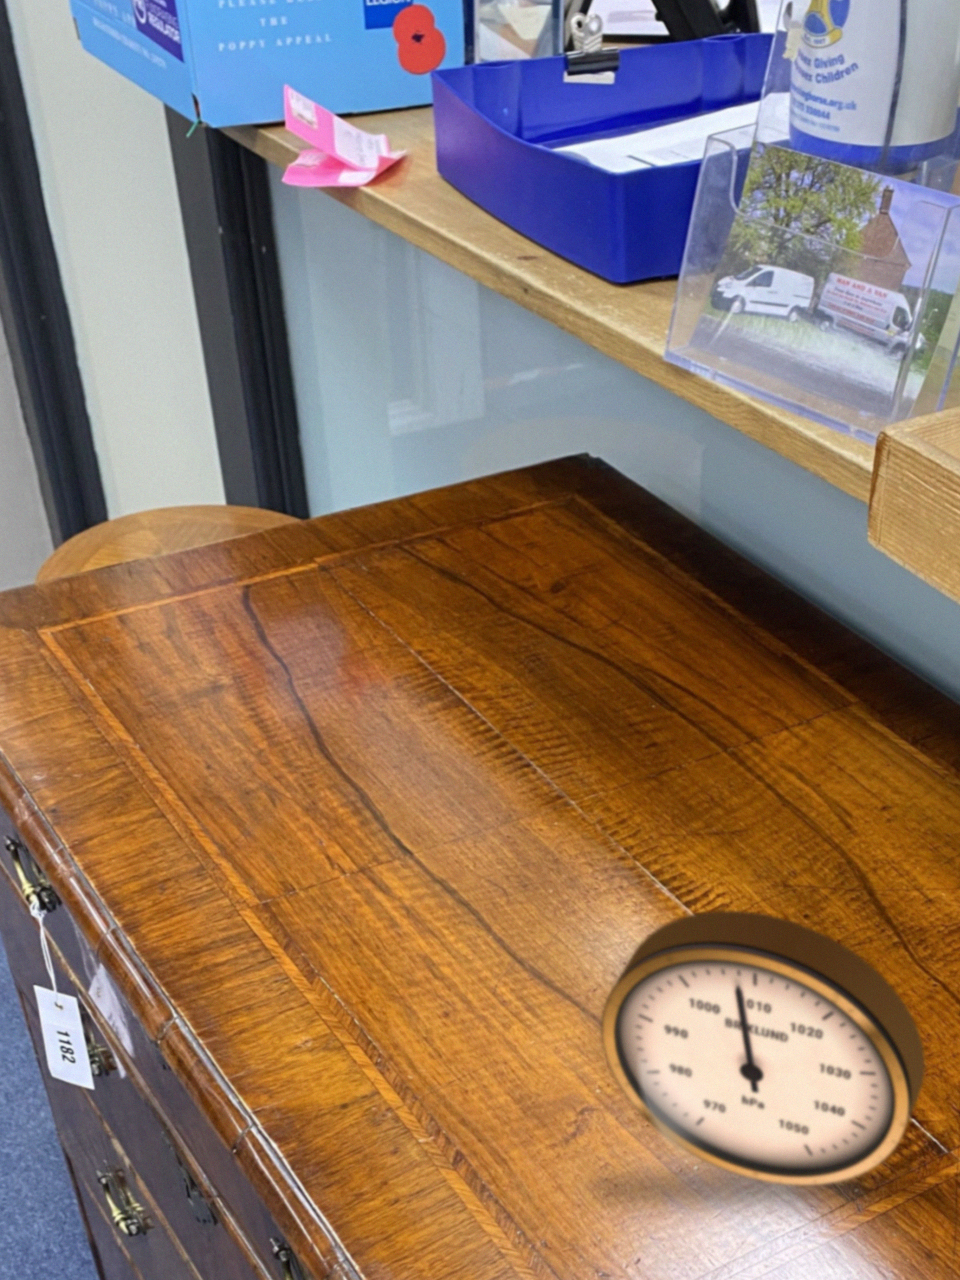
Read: {"value": 1008, "unit": "hPa"}
